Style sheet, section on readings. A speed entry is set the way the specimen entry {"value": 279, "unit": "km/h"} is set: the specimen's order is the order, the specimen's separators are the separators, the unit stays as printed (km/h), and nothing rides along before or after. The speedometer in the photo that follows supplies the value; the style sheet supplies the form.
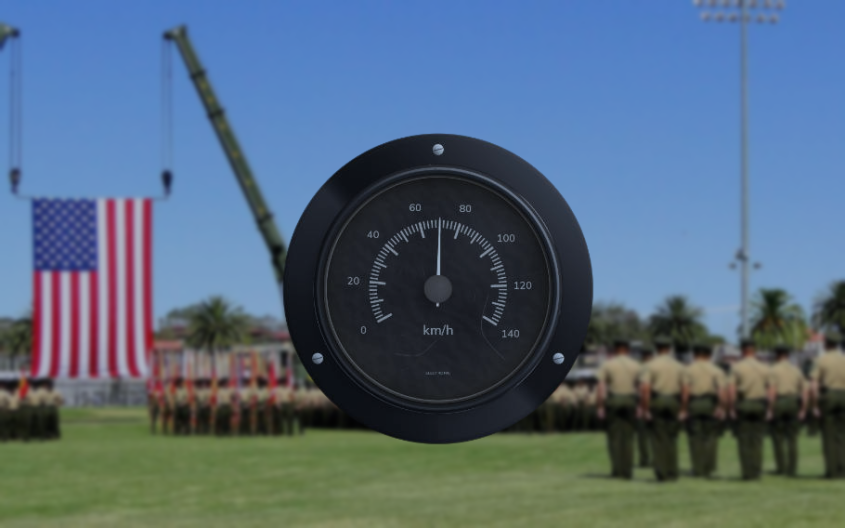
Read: {"value": 70, "unit": "km/h"}
